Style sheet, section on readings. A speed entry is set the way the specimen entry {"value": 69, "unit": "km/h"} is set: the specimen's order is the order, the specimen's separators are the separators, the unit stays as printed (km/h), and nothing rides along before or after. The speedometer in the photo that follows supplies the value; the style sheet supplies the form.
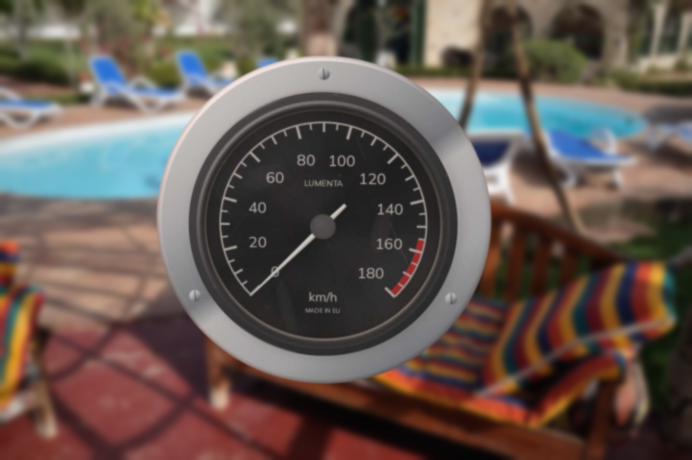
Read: {"value": 0, "unit": "km/h"}
